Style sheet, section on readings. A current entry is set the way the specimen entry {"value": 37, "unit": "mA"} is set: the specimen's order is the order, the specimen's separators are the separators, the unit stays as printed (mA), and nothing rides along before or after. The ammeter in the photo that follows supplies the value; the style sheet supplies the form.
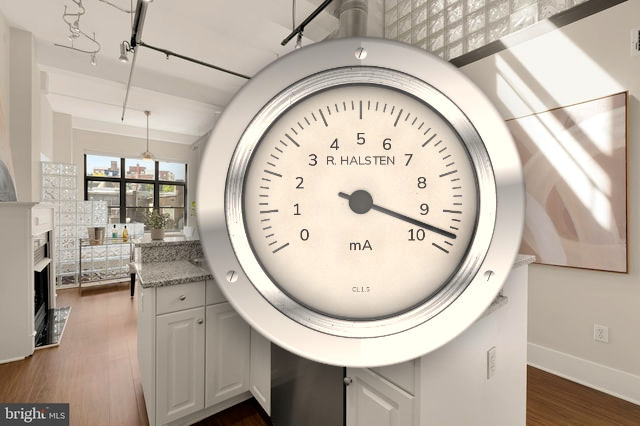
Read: {"value": 9.6, "unit": "mA"}
